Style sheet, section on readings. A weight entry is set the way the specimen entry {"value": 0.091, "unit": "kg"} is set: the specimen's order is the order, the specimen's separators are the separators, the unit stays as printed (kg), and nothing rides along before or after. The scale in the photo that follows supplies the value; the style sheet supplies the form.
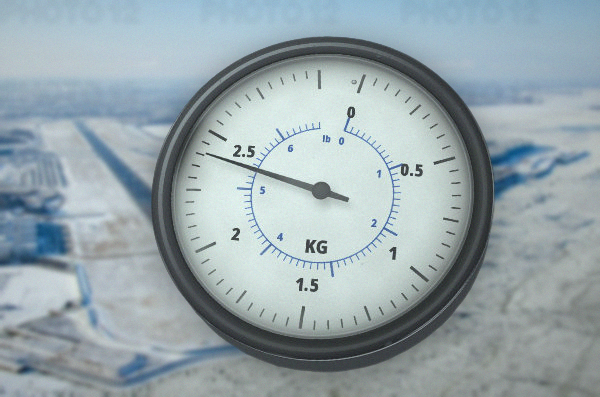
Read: {"value": 2.4, "unit": "kg"}
